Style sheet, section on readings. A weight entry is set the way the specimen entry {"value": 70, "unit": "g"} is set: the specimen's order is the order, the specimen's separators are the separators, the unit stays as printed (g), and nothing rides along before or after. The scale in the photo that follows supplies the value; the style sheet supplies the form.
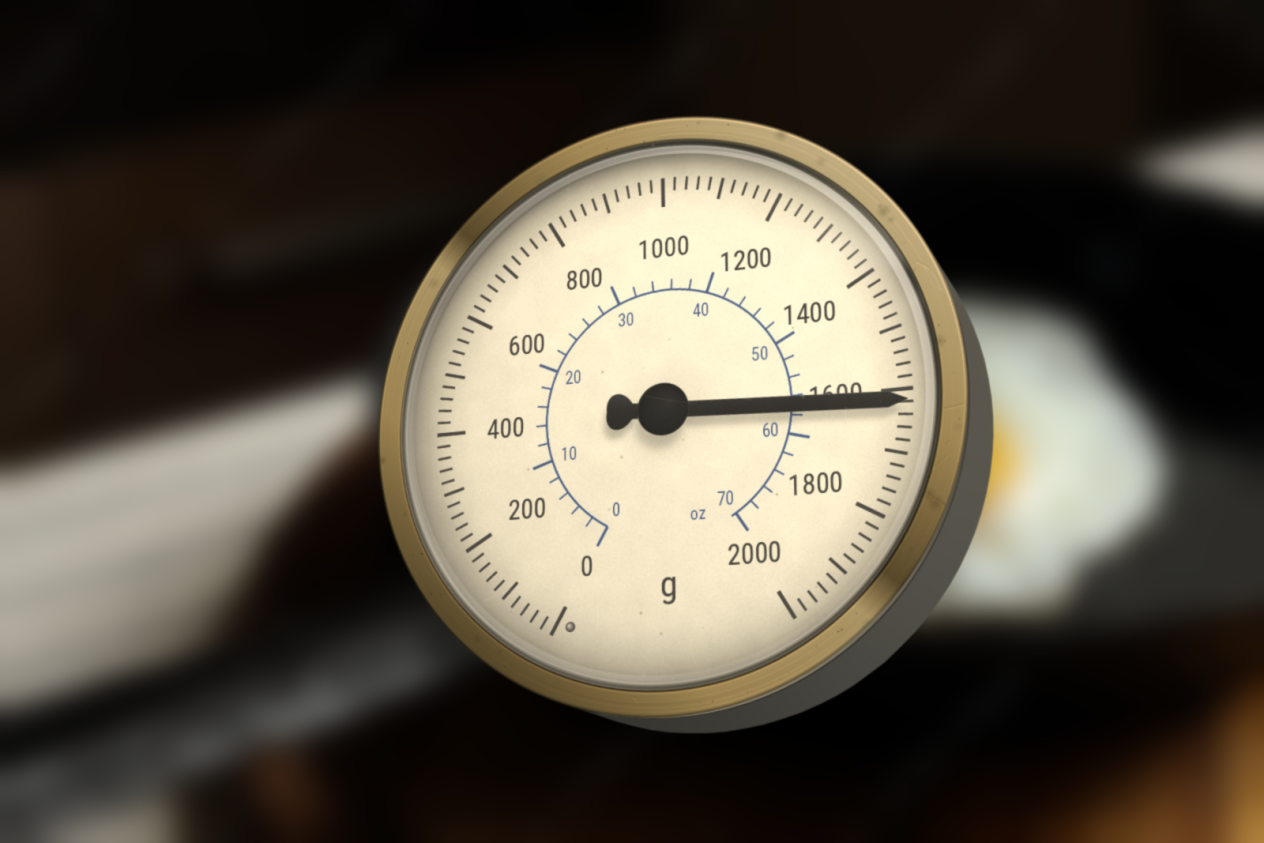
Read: {"value": 1620, "unit": "g"}
